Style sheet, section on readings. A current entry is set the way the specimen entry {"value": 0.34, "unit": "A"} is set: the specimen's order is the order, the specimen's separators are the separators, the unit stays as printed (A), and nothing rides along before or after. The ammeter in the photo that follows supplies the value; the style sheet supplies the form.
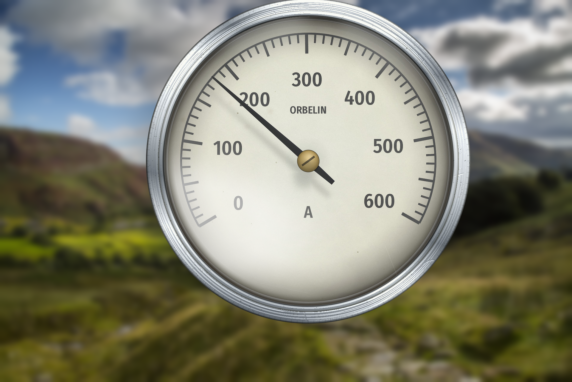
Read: {"value": 180, "unit": "A"}
